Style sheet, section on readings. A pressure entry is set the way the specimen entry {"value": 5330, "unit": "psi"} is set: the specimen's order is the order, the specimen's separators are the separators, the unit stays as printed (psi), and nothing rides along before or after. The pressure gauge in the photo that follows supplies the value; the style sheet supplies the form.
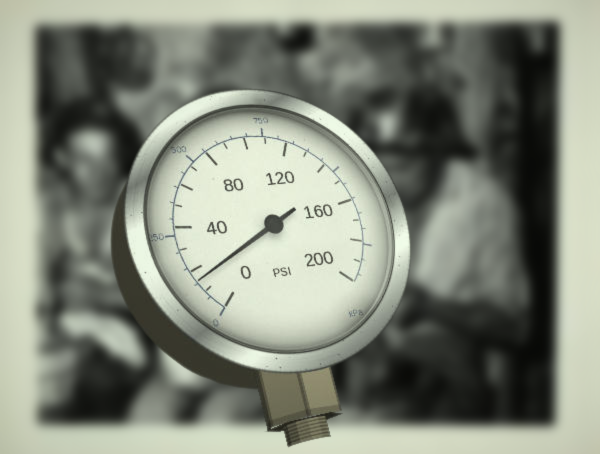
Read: {"value": 15, "unit": "psi"}
